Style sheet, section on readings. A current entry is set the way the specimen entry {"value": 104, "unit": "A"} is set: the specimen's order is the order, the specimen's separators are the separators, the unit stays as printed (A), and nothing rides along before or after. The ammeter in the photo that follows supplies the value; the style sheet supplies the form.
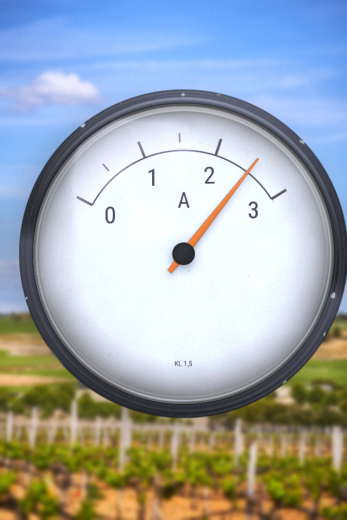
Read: {"value": 2.5, "unit": "A"}
